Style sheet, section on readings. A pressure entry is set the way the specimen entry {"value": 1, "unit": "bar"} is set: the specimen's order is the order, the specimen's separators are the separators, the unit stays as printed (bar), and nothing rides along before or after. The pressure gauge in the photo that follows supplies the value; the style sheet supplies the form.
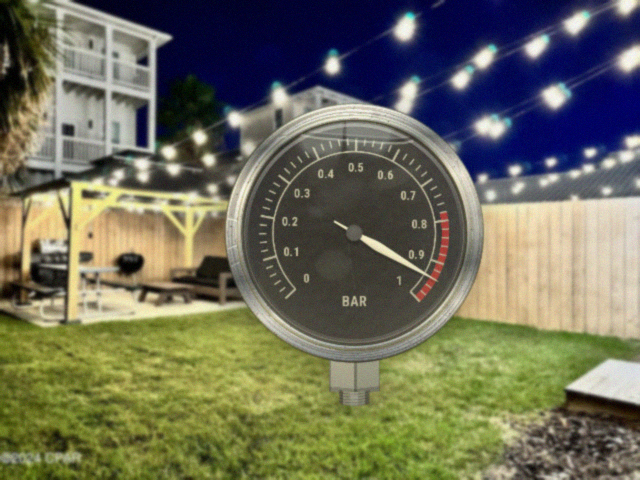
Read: {"value": 0.94, "unit": "bar"}
